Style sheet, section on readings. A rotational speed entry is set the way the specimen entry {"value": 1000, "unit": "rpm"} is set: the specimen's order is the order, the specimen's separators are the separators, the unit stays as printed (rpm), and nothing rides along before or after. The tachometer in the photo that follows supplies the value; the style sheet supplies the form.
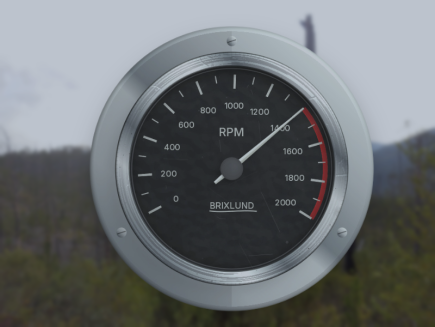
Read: {"value": 1400, "unit": "rpm"}
